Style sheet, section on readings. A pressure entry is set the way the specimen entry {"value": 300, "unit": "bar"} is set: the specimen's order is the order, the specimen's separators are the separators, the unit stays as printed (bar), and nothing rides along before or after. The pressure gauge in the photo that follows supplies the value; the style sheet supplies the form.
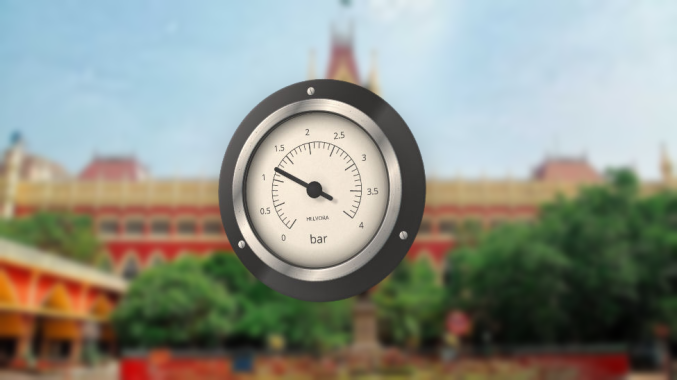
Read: {"value": 1.2, "unit": "bar"}
